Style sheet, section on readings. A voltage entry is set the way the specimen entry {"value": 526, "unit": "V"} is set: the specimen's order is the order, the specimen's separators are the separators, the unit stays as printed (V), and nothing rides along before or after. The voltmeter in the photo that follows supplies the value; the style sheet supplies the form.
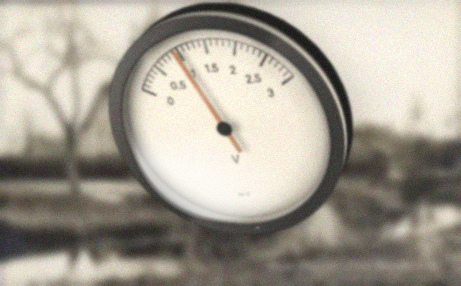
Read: {"value": 1, "unit": "V"}
